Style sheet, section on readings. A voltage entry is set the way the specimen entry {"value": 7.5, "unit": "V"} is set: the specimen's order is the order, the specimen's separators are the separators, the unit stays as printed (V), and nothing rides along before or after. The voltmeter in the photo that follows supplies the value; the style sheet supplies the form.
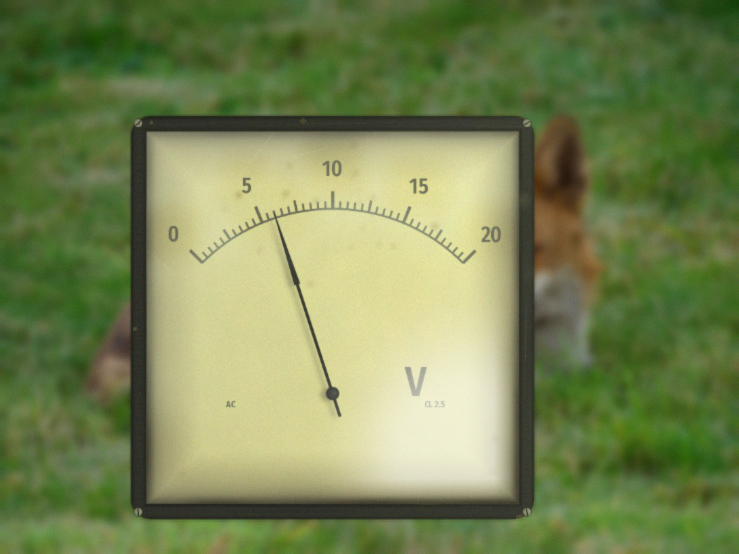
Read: {"value": 6, "unit": "V"}
